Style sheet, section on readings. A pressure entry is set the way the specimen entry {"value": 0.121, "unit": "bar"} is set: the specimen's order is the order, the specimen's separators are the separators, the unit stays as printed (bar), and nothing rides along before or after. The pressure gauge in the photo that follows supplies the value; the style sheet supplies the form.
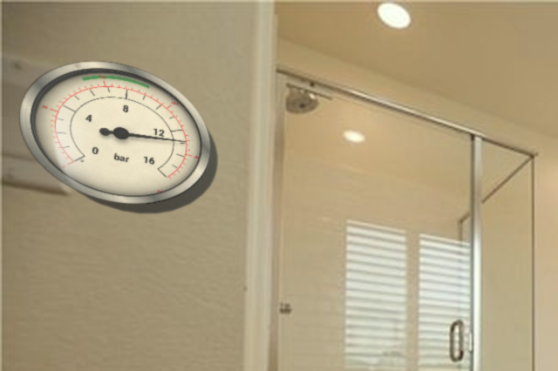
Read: {"value": 13, "unit": "bar"}
